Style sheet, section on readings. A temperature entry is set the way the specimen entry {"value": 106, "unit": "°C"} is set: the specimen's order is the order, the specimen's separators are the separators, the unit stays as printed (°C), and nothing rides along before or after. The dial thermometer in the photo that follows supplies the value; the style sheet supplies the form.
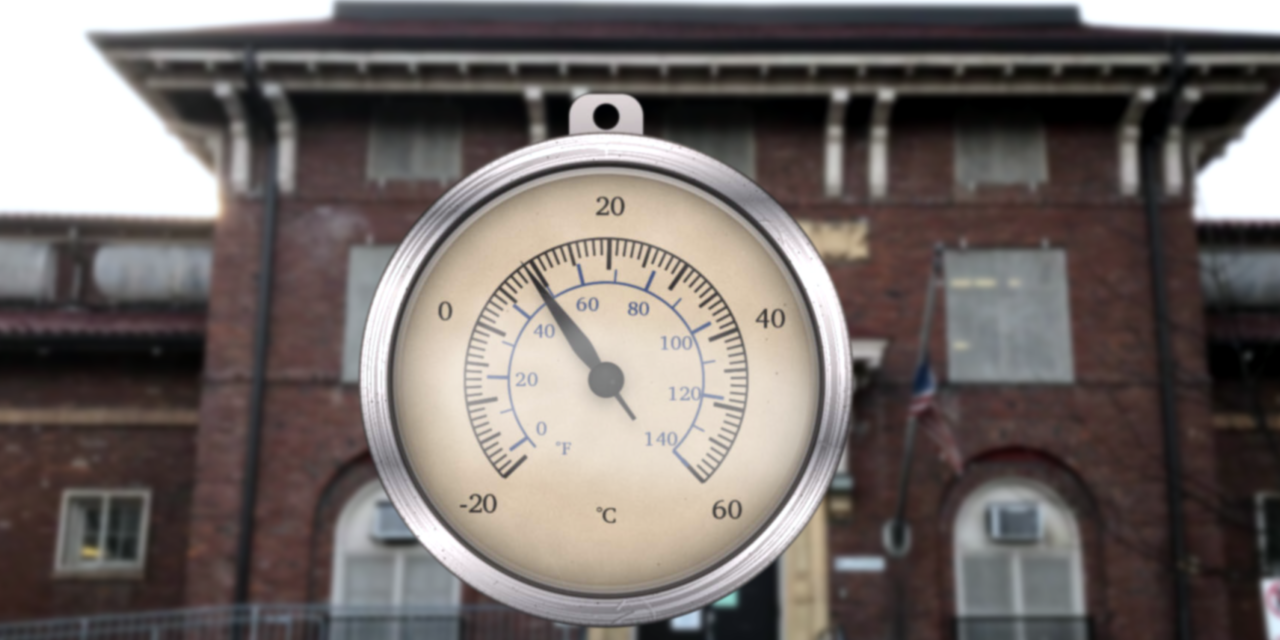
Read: {"value": 9, "unit": "°C"}
